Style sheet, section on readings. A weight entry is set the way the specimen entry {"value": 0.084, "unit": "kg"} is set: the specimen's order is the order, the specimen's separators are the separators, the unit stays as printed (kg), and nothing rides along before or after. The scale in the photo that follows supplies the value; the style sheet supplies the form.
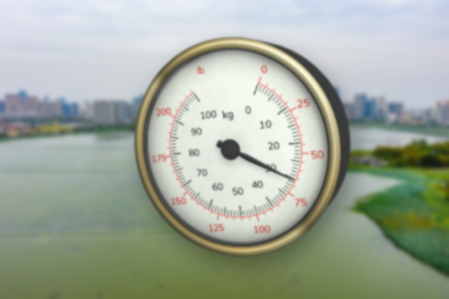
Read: {"value": 30, "unit": "kg"}
